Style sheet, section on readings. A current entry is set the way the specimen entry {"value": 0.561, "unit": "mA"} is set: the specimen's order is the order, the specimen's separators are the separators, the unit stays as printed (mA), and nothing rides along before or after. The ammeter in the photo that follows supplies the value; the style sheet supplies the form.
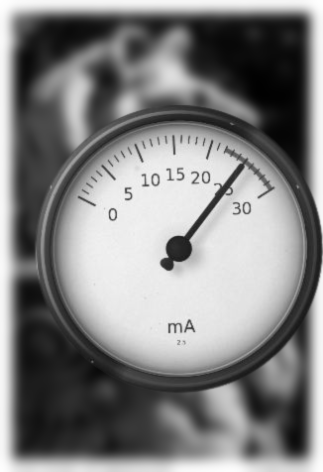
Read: {"value": 25, "unit": "mA"}
